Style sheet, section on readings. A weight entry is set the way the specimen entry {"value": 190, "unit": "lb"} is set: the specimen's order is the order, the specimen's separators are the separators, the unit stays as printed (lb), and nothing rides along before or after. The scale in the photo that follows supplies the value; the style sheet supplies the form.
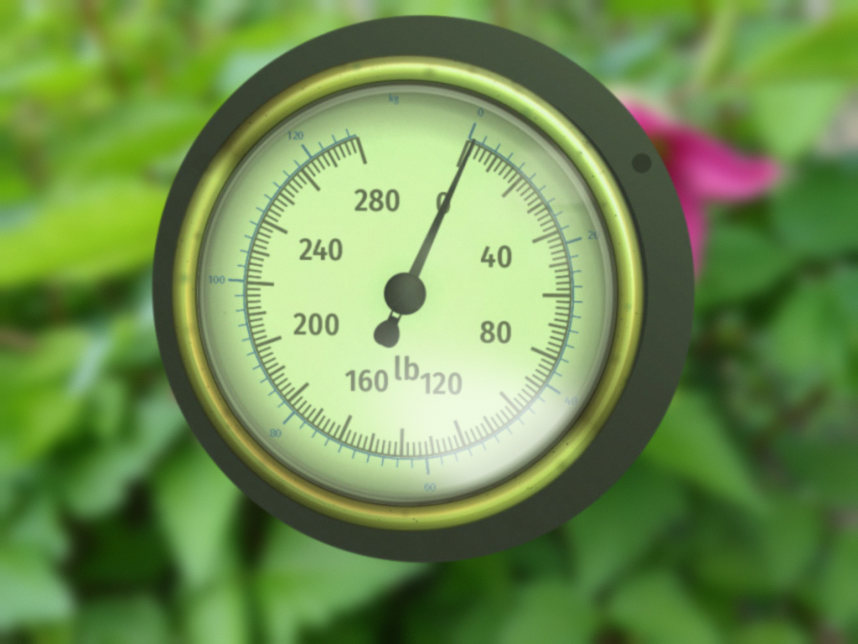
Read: {"value": 2, "unit": "lb"}
